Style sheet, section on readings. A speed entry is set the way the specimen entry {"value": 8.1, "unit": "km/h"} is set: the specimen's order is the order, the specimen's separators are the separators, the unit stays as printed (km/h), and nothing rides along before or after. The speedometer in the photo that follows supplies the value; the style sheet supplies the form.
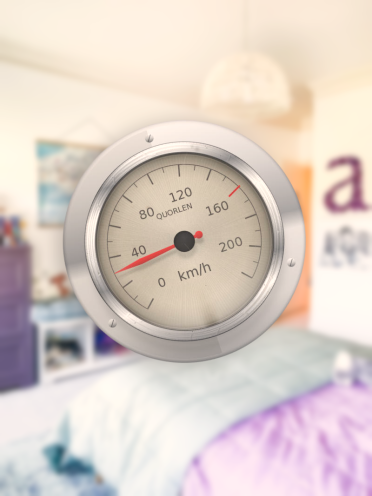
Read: {"value": 30, "unit": "km/h"}
